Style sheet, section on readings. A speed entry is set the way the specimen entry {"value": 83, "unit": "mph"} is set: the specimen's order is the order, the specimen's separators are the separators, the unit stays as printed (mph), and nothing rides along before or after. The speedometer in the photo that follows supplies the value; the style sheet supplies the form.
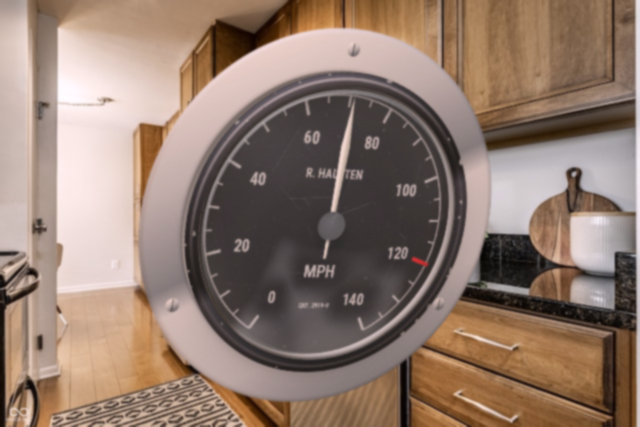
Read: {"value": 70, "unit": "mph"}
